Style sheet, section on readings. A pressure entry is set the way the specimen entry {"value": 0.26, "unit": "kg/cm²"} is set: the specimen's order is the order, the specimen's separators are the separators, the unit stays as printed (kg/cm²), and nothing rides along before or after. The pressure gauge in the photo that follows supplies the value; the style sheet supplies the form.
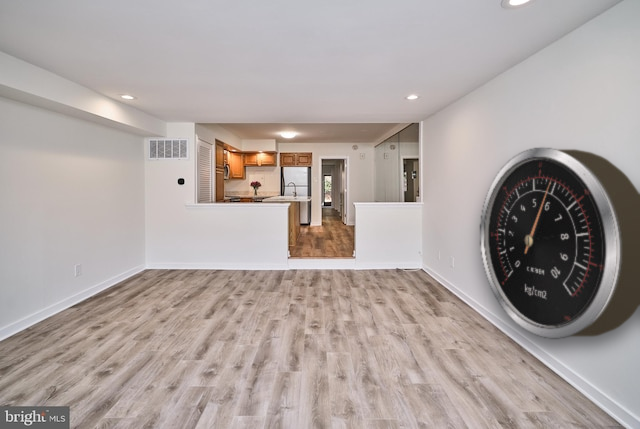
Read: {"value": 6, "unit": "kg/cm²"}
